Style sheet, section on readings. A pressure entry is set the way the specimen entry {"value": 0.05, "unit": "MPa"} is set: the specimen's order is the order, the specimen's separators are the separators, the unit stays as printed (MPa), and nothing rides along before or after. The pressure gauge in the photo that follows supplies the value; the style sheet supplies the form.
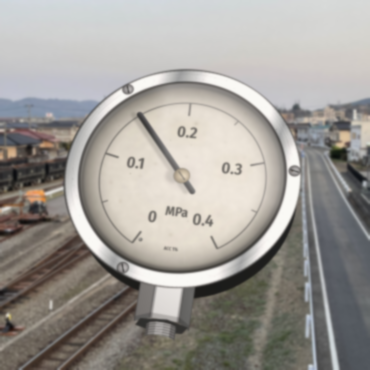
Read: {"value": 0.15, "unit": "MPa"}
